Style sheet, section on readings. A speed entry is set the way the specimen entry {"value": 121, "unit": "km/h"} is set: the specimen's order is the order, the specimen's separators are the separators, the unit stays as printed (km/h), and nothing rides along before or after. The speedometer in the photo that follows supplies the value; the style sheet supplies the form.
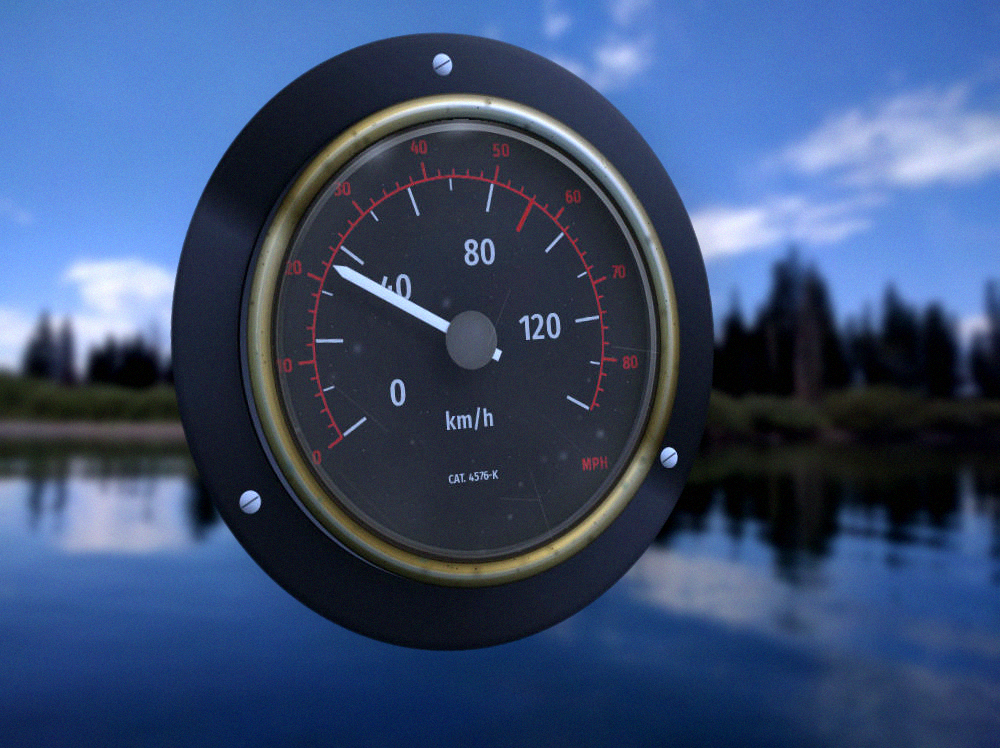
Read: {"value": 35, "unit": "km/h"}
